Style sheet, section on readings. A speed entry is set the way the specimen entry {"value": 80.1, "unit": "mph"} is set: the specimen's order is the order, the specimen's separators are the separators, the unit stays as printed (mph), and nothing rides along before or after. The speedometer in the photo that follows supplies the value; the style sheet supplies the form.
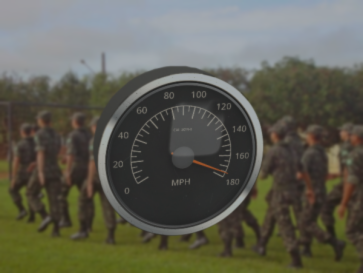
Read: {"value": 175, "unit": "mph"}
